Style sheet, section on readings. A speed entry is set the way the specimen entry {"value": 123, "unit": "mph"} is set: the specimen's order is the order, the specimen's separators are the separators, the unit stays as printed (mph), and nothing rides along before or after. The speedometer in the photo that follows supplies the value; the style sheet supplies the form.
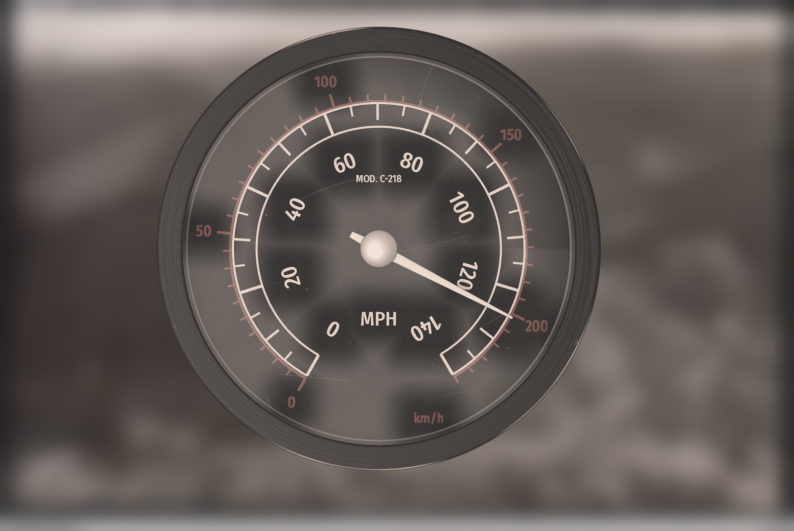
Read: {"value": 125, "unit": "mph"}
